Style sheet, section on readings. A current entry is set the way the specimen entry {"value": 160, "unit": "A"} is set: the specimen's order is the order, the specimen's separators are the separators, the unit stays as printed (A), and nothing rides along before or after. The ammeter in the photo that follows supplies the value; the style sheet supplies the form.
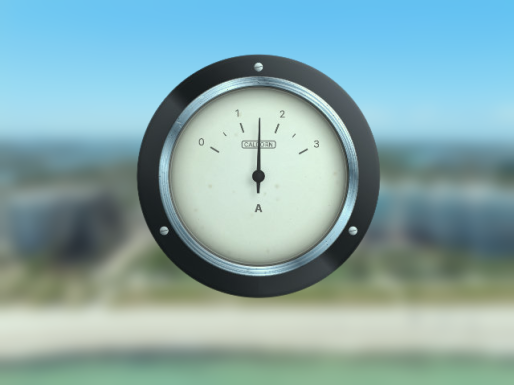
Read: {"value": 1.5, "unit": "A"}
